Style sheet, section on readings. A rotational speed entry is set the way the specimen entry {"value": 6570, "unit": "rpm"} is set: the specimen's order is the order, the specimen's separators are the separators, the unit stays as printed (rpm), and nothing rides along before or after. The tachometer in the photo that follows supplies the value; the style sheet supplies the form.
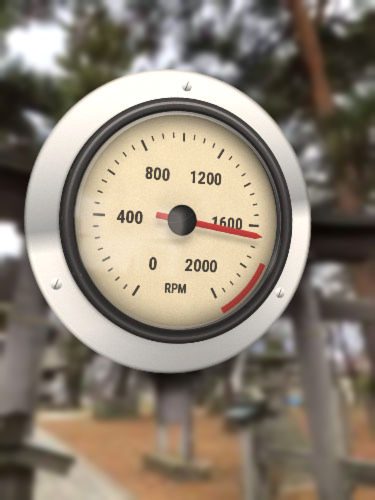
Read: {"value": 1650, "unit": "rpm"}
